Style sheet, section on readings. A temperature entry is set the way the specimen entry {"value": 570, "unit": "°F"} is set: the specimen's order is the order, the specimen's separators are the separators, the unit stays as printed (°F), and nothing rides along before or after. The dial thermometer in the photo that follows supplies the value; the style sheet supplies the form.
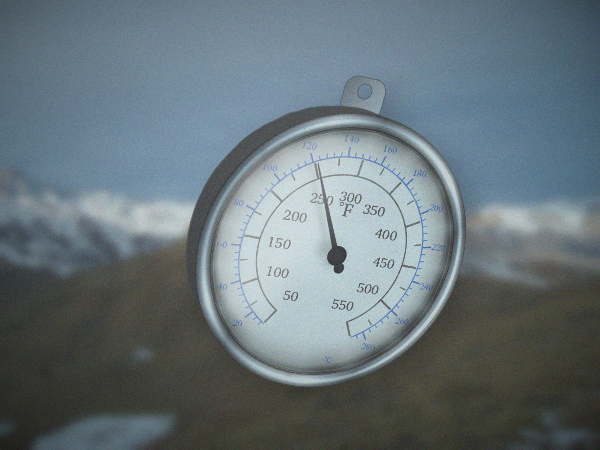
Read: {"value": 250, "unit": "°F"}
